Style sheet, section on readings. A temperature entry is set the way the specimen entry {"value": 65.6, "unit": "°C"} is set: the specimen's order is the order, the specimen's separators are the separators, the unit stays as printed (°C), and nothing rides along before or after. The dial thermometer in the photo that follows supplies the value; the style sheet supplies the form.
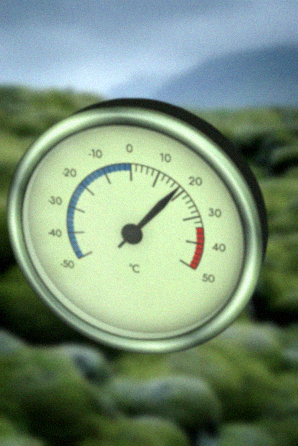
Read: {"value": 18, "unit": "°C"}
